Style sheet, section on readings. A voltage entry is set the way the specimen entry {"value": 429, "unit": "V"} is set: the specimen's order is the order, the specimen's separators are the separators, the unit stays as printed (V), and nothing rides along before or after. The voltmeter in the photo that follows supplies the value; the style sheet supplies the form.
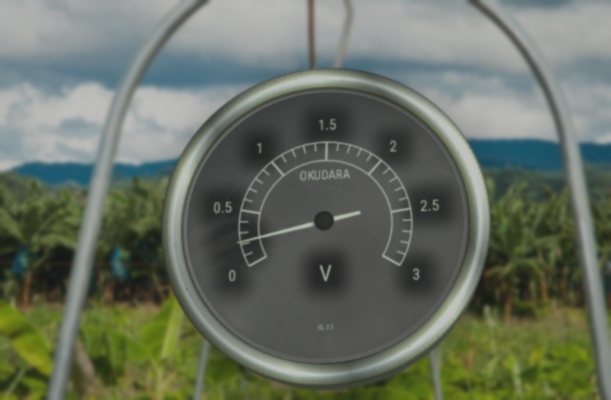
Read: {"value": 0.2, "unit": "V"}
